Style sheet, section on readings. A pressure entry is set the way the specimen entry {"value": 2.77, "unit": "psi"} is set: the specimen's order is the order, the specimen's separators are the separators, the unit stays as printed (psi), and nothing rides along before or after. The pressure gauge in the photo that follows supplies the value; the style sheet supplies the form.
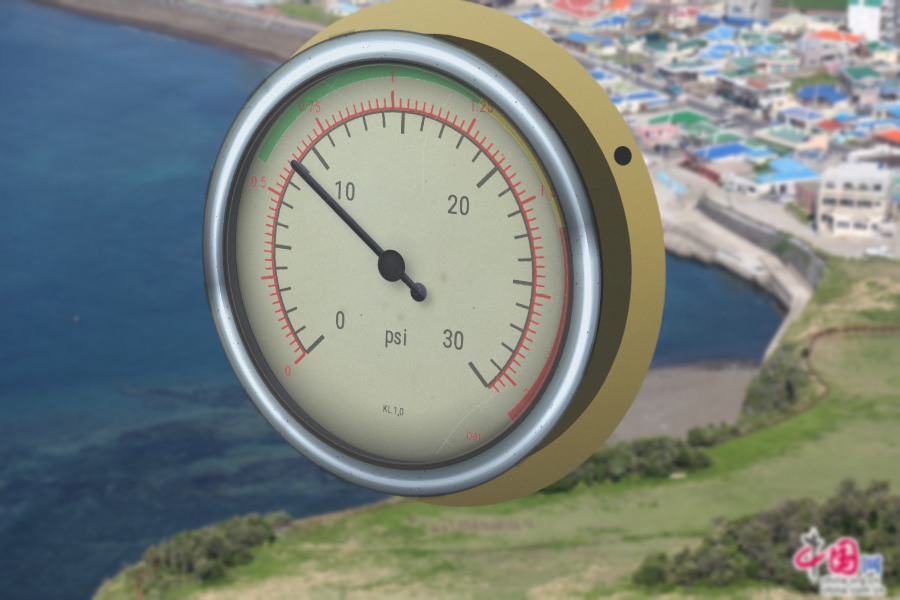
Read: {"value": 9, "unit": "psi"}
